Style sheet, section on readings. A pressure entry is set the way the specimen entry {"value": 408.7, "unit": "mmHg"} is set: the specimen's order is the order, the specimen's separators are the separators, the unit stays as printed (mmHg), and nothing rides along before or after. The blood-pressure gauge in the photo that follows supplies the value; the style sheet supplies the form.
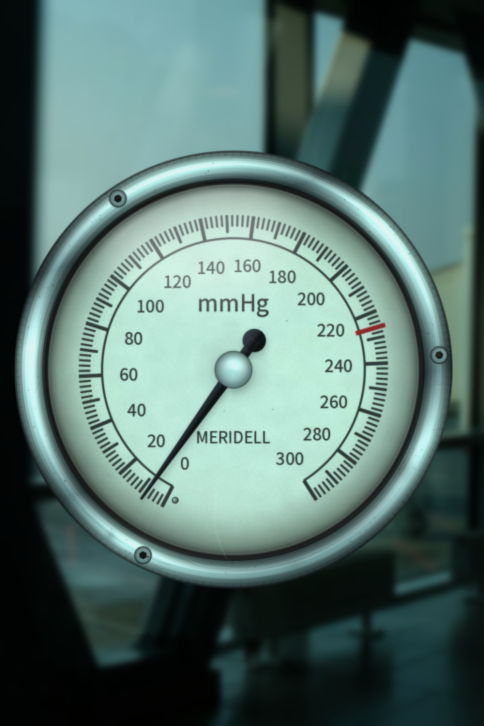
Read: {"value": 8, "unit": "mmHg"}
